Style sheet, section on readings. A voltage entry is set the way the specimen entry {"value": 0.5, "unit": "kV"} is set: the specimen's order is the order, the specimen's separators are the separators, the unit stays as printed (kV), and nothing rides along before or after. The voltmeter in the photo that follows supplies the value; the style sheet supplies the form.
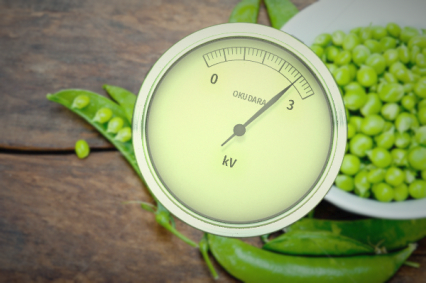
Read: {"value": 2.5, "unit": "kV"}
